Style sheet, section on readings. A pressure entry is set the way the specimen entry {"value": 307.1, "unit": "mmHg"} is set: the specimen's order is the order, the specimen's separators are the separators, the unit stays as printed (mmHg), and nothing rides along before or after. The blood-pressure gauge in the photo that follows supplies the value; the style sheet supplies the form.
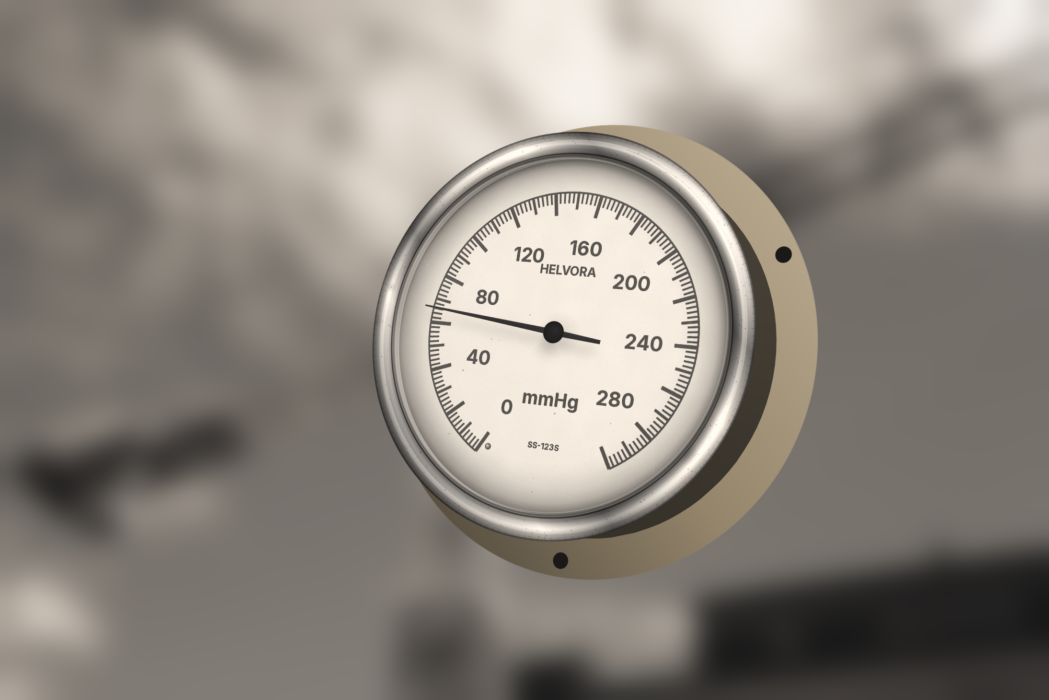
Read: {"value": 66, "unit": "mmHg"}
